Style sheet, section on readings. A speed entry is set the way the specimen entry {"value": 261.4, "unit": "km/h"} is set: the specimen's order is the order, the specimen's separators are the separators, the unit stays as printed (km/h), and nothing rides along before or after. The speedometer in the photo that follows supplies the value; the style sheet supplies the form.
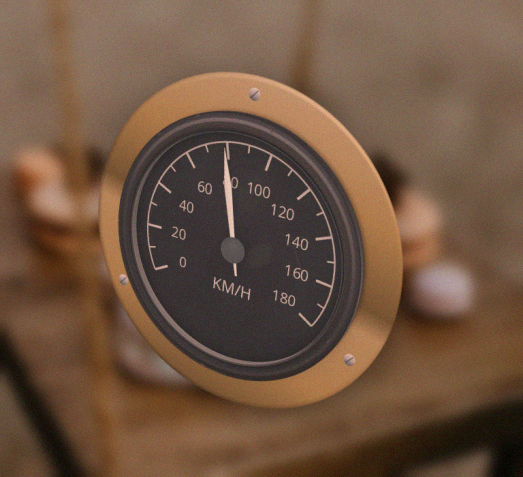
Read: {"value": 80, "unit": "km/h"}
